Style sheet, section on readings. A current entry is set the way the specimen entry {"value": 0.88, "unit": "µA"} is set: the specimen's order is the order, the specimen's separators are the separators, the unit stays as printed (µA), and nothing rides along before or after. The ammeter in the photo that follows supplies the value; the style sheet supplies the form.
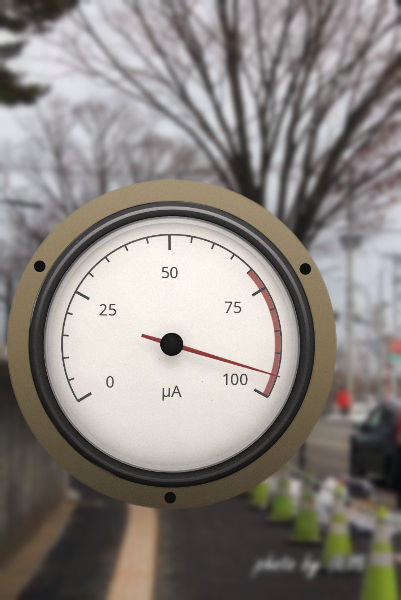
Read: {"value": 95, "unit": "µA"}
